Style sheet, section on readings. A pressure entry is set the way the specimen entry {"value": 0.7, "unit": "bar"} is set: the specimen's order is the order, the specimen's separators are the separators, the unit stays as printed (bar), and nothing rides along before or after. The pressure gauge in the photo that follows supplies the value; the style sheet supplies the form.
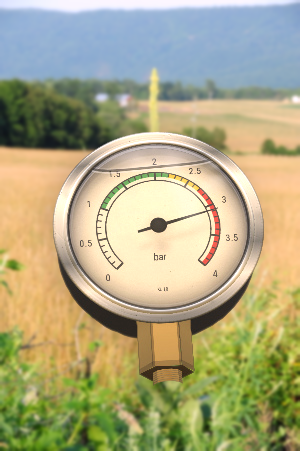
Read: {"value": 3.1, "unit": "bar"}
